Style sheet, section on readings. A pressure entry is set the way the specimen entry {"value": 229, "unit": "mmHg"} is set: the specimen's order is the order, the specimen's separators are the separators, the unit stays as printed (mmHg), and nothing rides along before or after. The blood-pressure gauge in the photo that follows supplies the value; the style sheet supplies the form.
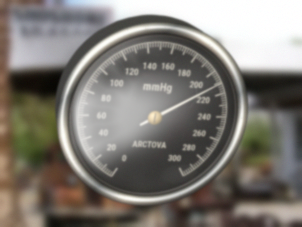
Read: {"value": 210, "unit": "mmHg"}
